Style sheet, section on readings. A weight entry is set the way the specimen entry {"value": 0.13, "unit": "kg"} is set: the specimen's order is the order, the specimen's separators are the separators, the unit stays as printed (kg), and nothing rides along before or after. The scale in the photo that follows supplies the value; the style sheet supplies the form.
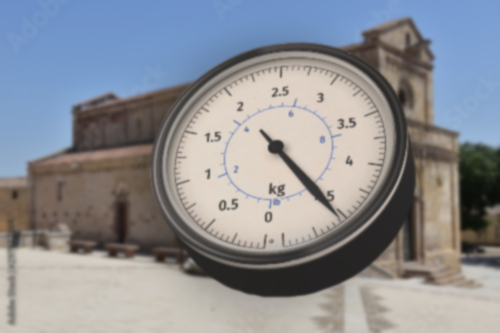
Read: {"value": 4.55, "unit": "kg"}
